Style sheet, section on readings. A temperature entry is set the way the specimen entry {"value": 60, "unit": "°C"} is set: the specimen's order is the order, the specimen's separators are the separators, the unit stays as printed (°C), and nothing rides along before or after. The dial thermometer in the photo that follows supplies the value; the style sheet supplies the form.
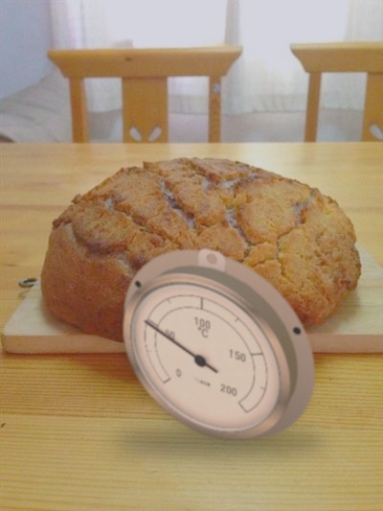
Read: {"value": 50, "unit": "°C"}
